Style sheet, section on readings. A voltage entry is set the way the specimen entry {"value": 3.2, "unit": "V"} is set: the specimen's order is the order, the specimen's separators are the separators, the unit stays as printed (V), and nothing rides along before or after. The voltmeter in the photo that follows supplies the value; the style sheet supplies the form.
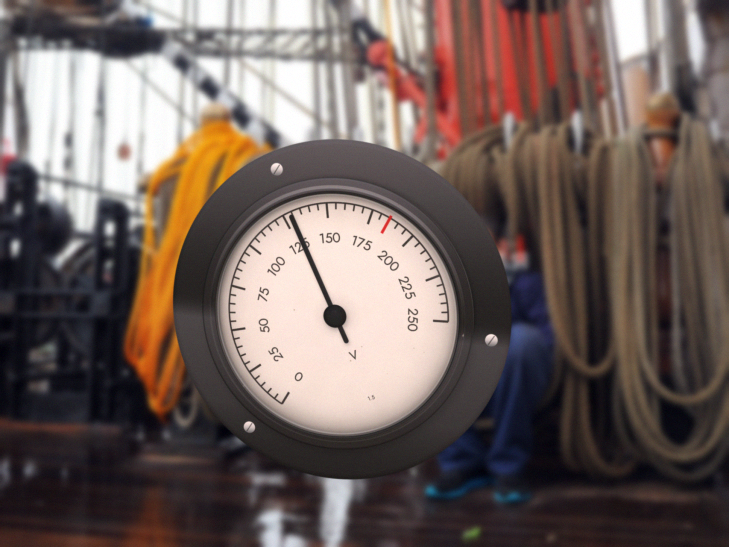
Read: {"value": 130, "unit": "V"}
